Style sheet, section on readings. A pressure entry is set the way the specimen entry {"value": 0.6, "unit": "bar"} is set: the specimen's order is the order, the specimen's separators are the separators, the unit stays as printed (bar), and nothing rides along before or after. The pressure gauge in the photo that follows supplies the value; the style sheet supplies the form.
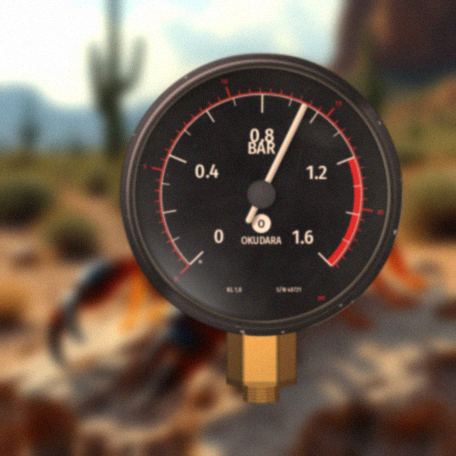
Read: {"value": 0.95, "unit": "bar"}
